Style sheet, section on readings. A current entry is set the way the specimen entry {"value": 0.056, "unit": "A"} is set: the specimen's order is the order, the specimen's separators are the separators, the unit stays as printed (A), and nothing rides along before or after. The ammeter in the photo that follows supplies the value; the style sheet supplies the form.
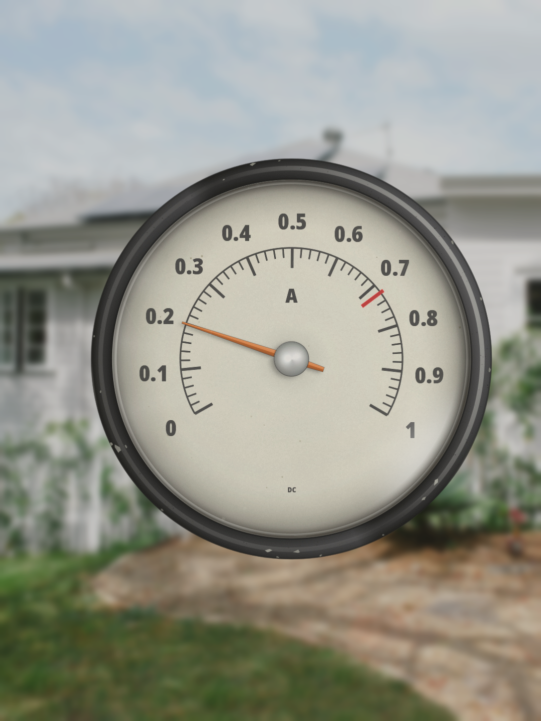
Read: {"value": 0.2, "unit": "A"}
